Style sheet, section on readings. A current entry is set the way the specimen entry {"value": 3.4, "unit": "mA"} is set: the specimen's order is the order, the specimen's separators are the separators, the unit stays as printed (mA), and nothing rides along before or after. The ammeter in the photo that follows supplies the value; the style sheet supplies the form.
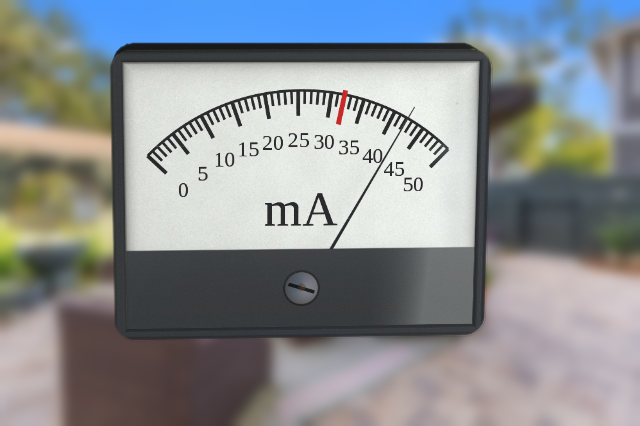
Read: {"value": 42, "unit": "mA"}
